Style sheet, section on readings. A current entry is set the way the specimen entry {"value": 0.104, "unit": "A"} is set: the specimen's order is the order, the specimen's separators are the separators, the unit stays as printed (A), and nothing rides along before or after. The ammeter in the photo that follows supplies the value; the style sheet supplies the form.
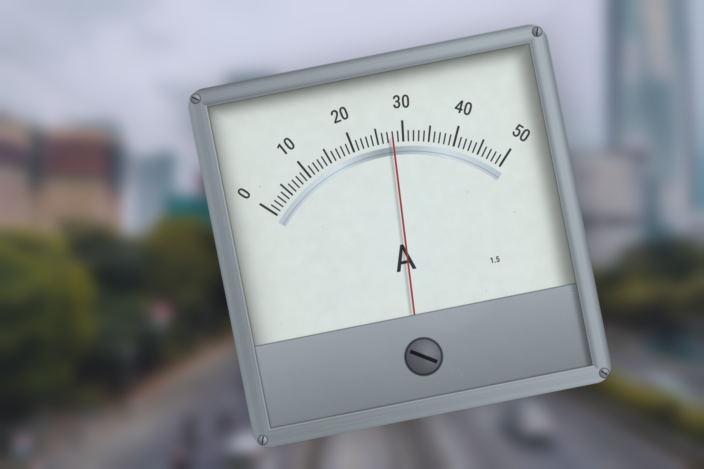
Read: {"value": 28, "unit": "A"}
